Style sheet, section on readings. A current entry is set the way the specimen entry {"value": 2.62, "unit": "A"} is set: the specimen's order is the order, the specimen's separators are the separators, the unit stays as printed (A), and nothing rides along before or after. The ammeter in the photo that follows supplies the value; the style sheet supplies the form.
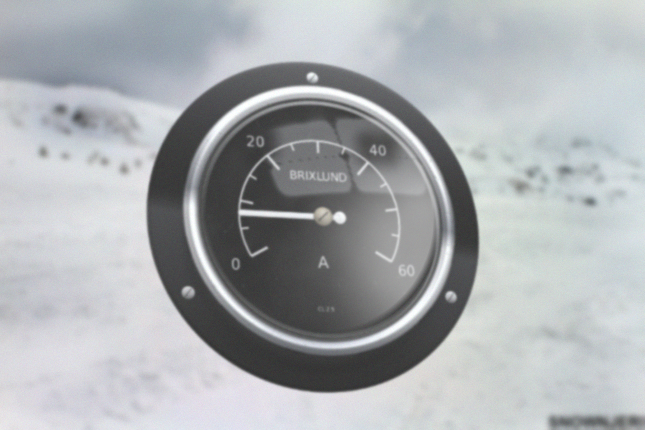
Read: {"value": 7.5, "unit": "A"}
